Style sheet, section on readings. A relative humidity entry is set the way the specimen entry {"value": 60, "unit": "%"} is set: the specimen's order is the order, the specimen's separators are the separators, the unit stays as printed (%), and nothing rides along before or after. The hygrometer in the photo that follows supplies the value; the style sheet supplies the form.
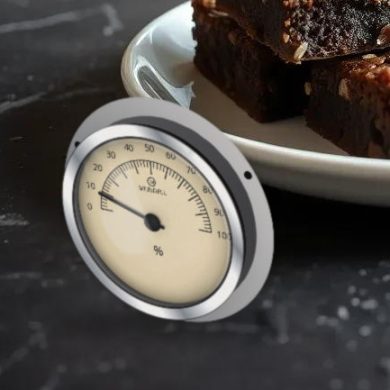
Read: {"value": 10, "unit": "%"}
